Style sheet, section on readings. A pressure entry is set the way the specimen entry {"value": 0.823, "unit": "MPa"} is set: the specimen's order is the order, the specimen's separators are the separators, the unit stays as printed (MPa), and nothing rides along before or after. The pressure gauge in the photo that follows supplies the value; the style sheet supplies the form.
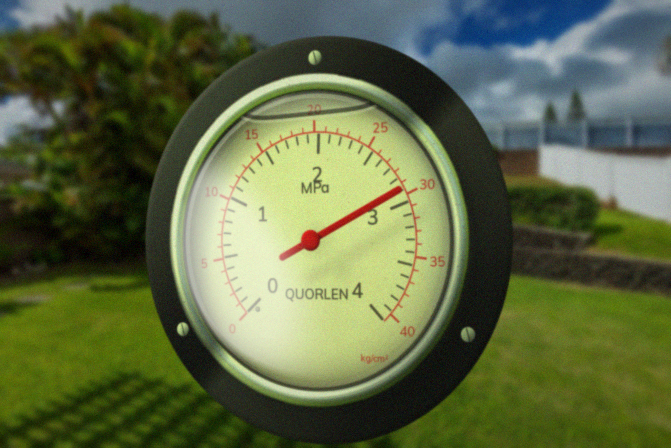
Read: {"value": 2.9, "unit": "MPa"}
